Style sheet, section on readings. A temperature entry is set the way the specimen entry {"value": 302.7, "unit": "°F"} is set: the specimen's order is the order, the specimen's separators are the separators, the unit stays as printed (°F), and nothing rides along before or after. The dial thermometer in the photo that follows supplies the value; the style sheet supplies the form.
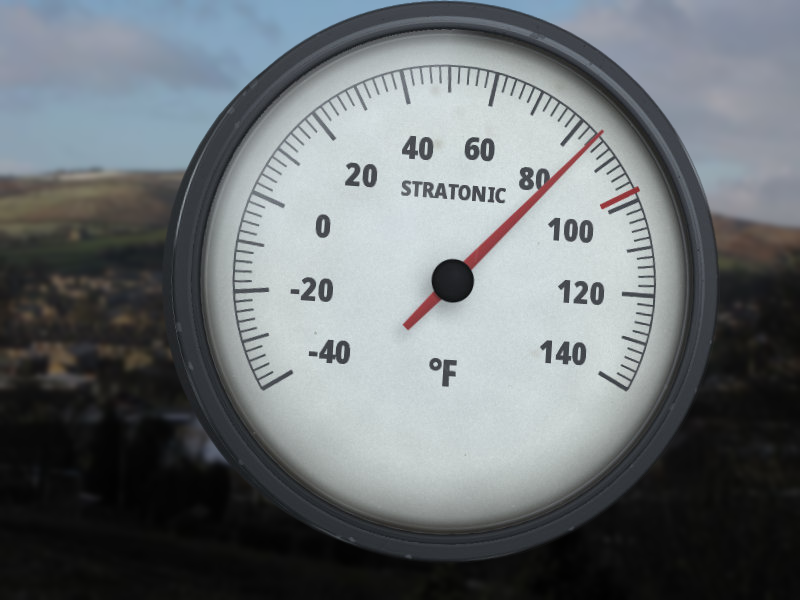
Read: {"value": 84, "unit": "°F"}
